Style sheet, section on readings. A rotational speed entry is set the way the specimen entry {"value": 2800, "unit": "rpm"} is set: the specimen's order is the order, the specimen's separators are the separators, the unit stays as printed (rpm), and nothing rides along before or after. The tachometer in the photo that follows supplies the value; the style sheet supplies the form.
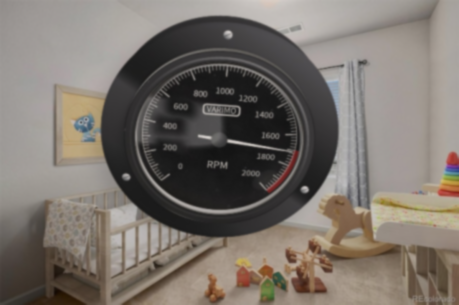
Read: {"value": 1700, "unit": "rpm"}
